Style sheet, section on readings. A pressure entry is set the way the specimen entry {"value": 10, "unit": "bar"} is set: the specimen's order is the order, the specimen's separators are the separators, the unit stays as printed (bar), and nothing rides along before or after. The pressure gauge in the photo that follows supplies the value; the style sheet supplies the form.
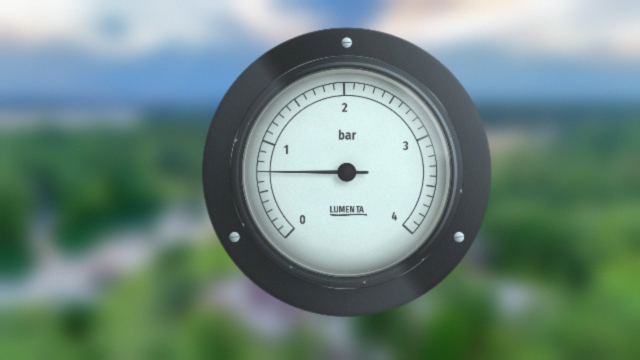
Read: {"value": 0.7, "unit": "bar"}
